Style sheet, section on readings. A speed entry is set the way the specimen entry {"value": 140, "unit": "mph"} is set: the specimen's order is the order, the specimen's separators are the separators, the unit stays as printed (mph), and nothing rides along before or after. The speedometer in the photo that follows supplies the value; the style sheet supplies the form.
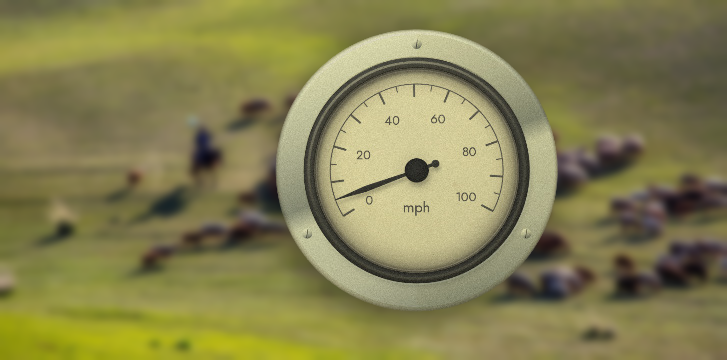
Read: {"value": 5, "unit": "mph"}
